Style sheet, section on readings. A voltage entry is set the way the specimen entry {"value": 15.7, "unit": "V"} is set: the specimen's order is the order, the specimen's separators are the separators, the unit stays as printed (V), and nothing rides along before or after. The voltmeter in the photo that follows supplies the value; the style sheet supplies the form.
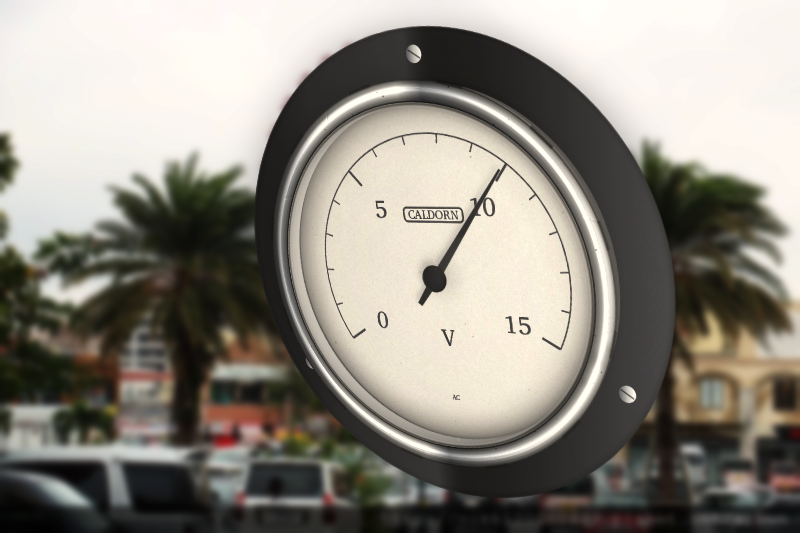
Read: {"value": 10, "unit": "V"}
